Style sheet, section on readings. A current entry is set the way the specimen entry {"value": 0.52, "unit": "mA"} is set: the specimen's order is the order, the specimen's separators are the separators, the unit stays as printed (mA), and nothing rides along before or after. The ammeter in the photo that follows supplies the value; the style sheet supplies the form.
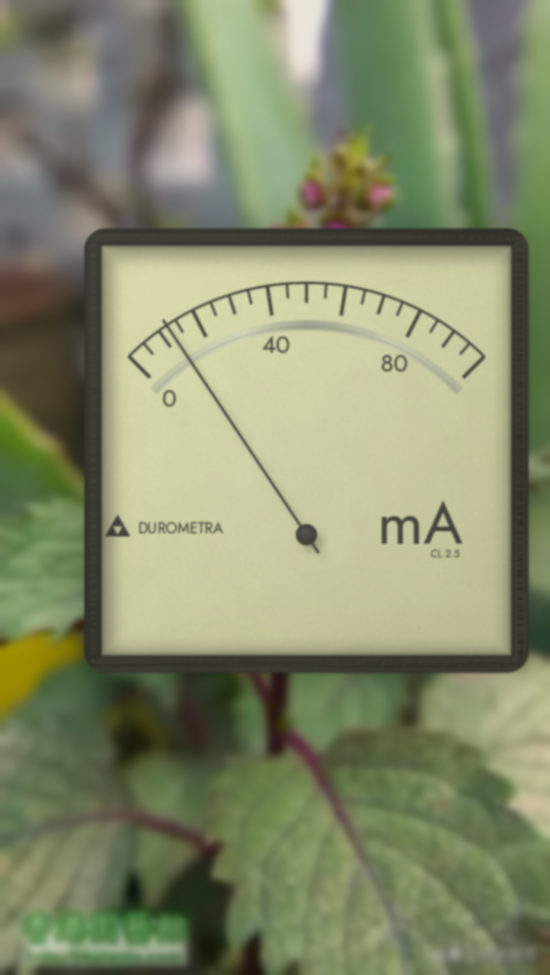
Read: {"value": 12.5, "unit": "mA"}
